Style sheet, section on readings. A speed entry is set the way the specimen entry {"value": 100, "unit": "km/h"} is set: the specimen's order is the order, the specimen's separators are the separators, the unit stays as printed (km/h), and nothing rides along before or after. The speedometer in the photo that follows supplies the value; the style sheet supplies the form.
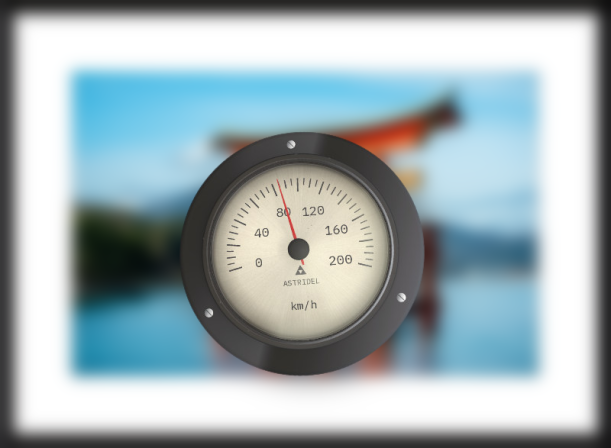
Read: {"value": 85, "unit": "km/h"}
